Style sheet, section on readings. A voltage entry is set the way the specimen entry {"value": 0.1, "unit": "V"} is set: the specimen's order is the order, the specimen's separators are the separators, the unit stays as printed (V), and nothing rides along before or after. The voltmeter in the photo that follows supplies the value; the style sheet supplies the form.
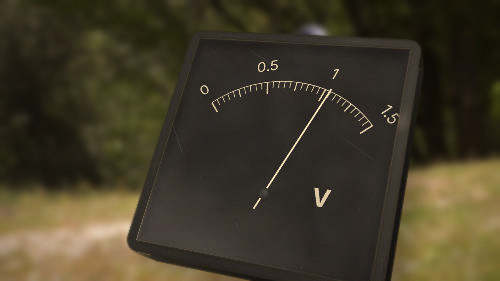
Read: {"value": 1.05, "unit": "V"}
